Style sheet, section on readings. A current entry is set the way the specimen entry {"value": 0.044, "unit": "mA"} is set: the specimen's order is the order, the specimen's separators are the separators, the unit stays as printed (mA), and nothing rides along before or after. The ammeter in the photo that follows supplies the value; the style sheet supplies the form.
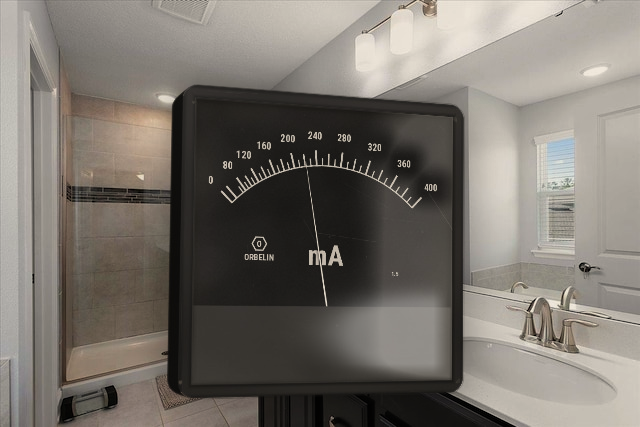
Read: {"value": 220, "unit": "mA"}
